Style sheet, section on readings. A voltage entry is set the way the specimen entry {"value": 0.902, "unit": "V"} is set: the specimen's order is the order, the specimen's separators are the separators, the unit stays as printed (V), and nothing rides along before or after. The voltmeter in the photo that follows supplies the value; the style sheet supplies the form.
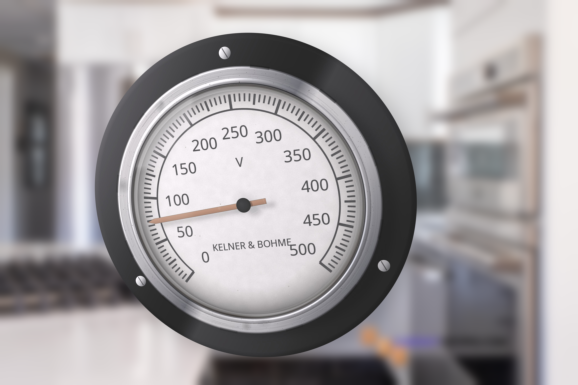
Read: {"value": 75, "unit": "V"}
